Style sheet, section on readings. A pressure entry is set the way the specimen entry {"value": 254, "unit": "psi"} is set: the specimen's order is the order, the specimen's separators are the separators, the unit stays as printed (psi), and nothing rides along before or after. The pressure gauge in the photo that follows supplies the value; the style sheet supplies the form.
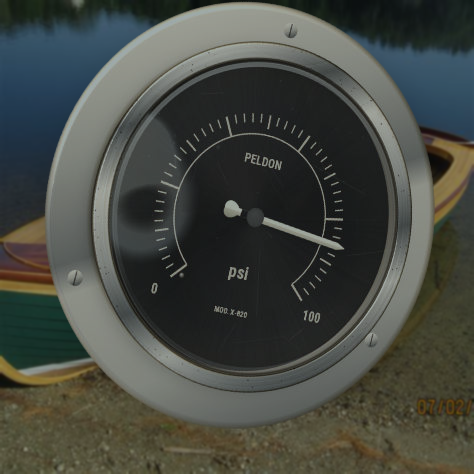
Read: {"value": 86, "unit": "psi"}
